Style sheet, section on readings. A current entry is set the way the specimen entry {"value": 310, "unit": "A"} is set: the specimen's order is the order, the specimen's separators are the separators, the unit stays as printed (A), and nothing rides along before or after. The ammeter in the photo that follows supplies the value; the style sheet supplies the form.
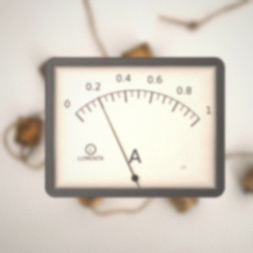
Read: {"value": 0.2, "unit": "A"}
